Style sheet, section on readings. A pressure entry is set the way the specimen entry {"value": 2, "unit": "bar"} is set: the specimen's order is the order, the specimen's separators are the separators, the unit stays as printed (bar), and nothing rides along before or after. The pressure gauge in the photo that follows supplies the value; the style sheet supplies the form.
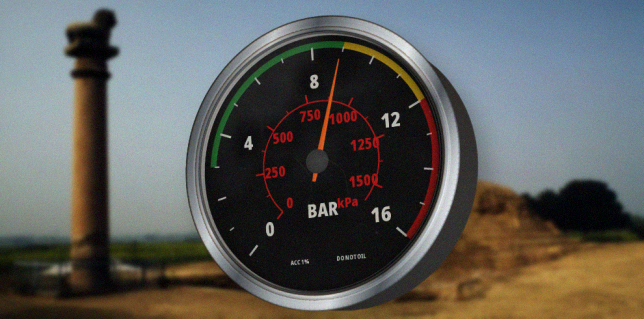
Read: {"value": 9, "unit": "bar"}
